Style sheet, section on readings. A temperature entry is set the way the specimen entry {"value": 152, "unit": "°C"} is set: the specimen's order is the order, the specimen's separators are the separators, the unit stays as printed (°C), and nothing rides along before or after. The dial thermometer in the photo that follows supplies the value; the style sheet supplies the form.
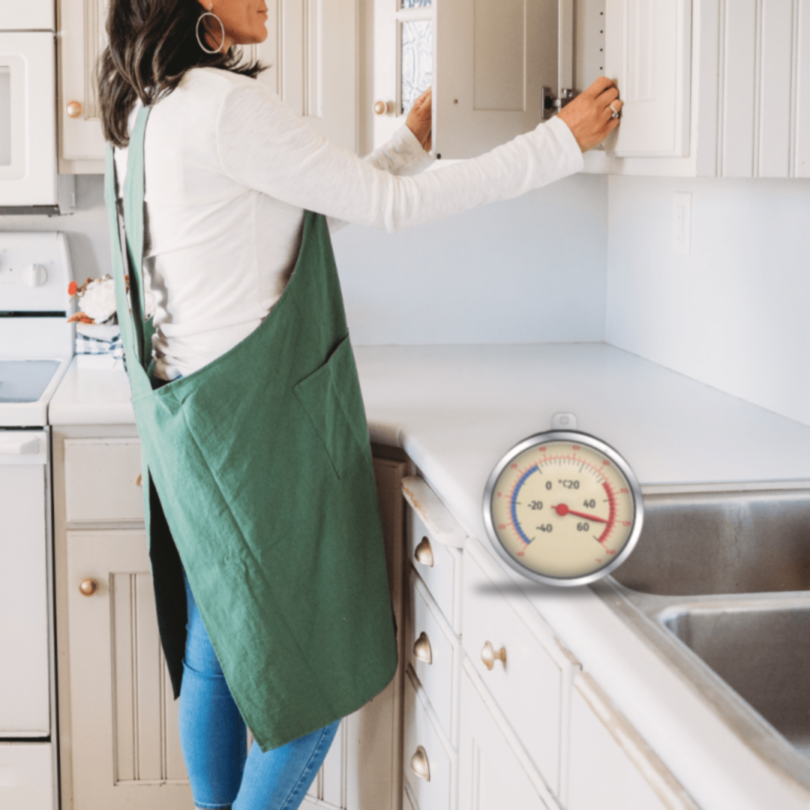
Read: {"value": 50, "unit": "°C"}
